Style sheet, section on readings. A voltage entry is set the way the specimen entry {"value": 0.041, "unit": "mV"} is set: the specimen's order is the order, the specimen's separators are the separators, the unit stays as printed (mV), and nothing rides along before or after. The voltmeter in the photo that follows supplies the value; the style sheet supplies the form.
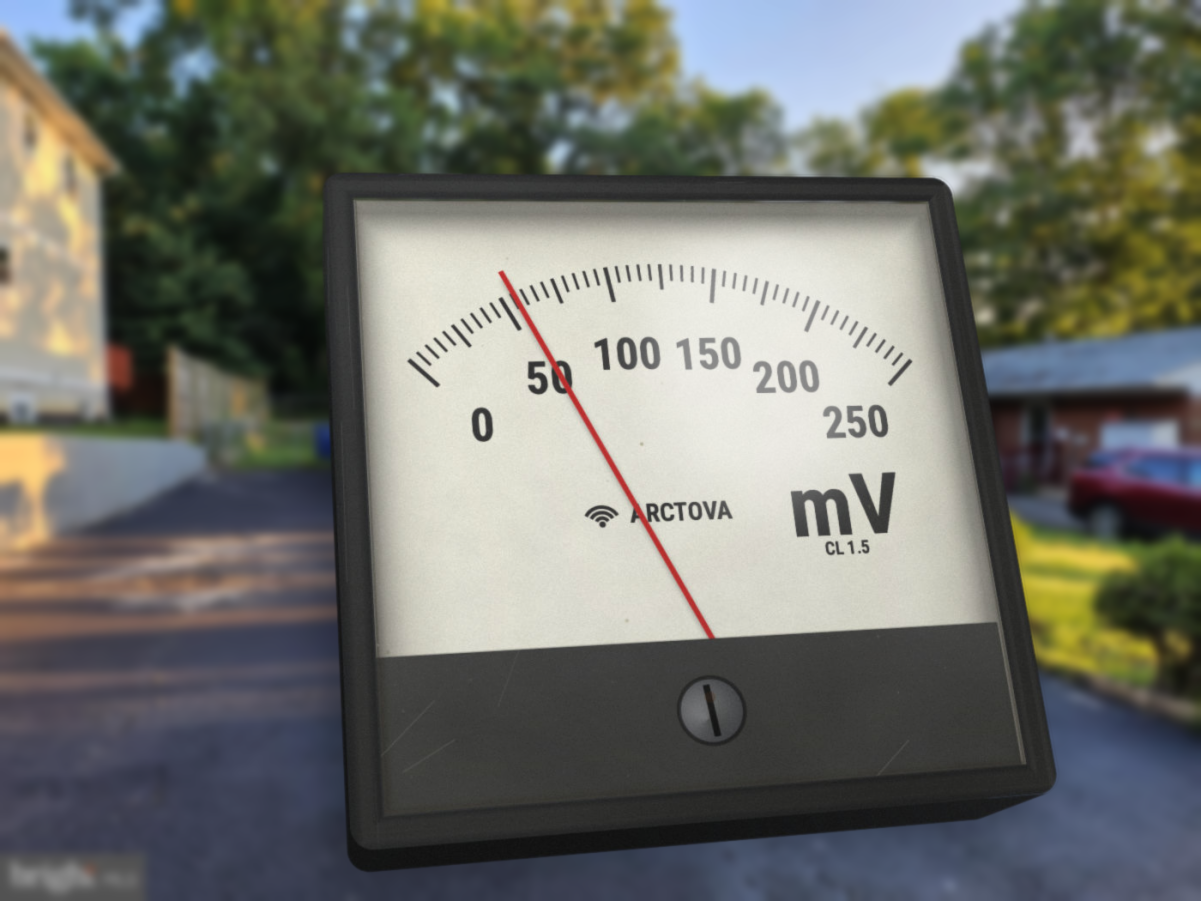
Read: {"value": 55, "unit": "mV"}
